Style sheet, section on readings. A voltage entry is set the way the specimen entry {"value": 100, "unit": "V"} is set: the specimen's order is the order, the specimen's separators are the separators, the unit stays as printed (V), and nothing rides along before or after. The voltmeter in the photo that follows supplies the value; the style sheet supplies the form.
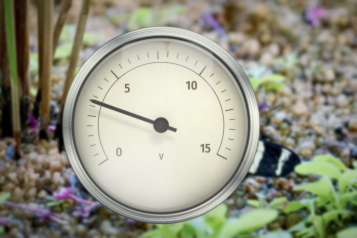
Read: {"value": 3.25, "unit": "V"}
